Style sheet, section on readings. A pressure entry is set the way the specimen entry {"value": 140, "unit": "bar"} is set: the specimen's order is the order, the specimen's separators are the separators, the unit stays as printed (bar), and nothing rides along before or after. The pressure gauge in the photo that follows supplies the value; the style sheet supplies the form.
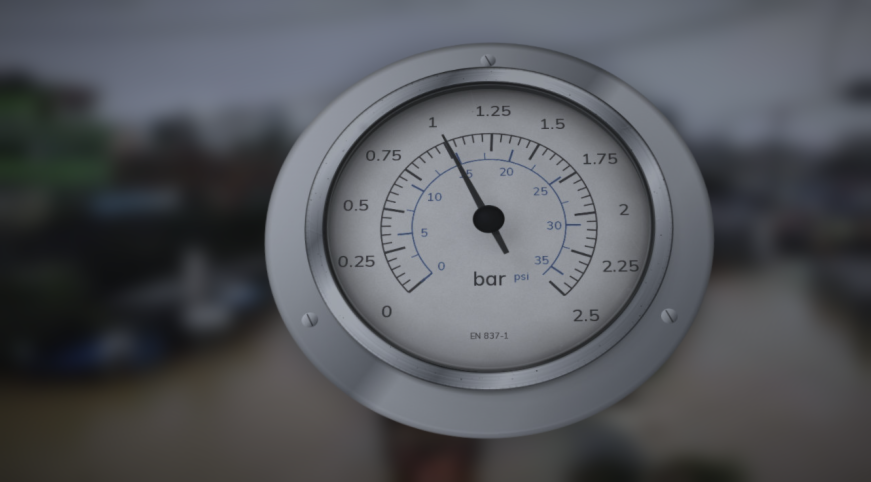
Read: {"value": 1, "unit": "bar"}
